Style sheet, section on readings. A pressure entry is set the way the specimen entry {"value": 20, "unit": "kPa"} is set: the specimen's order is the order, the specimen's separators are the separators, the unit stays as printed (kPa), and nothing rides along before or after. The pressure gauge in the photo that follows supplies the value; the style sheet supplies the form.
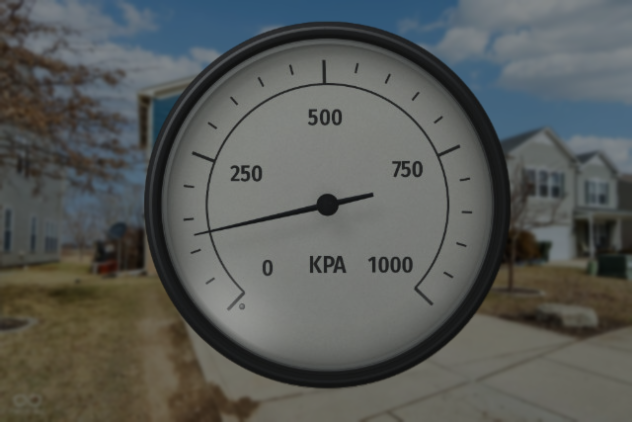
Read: {"value": 125, "unit": "kPa"}
